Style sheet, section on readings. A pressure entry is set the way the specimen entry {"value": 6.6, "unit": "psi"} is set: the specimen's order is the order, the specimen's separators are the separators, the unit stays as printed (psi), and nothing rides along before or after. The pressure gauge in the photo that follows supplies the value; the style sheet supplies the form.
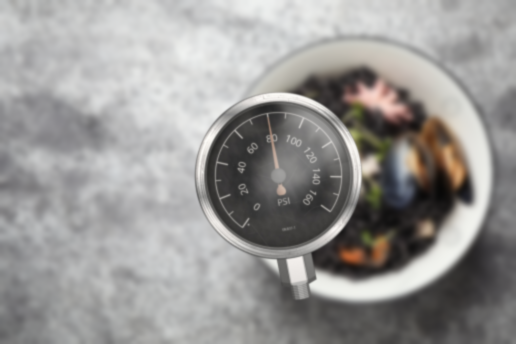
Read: {"value": 80, "unit": "psi"}
